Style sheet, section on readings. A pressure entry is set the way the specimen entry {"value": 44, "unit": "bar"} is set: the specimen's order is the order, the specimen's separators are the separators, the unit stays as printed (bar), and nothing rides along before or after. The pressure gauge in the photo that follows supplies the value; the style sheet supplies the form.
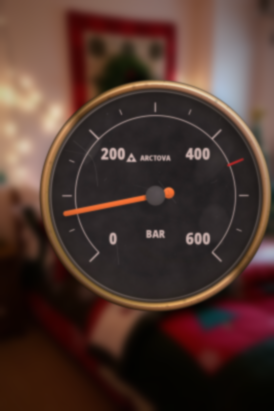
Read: {"value": 75, "unit": "bar"}
